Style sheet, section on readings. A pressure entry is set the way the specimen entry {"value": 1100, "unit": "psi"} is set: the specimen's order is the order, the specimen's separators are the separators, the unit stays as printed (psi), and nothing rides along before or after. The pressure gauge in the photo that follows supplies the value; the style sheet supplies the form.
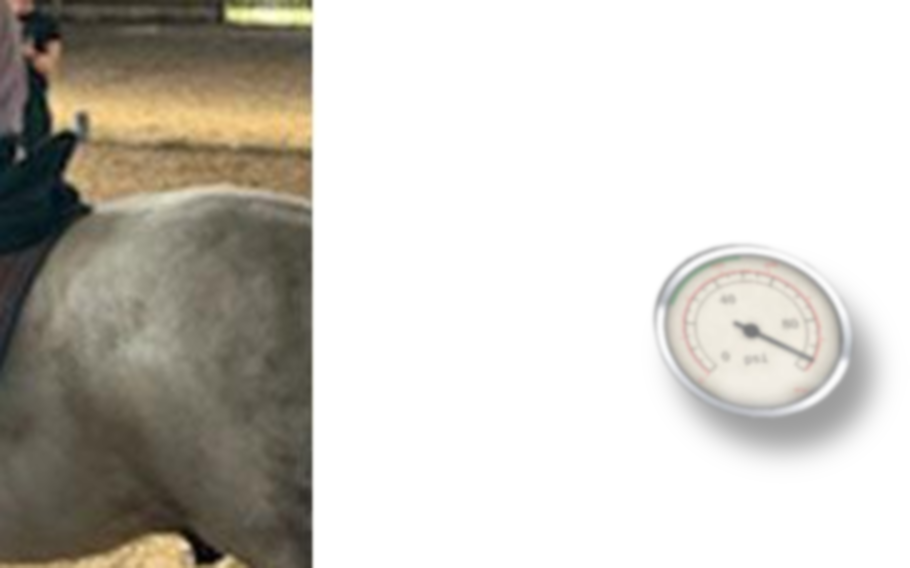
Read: {"value": 95, "unit": "psi"}
